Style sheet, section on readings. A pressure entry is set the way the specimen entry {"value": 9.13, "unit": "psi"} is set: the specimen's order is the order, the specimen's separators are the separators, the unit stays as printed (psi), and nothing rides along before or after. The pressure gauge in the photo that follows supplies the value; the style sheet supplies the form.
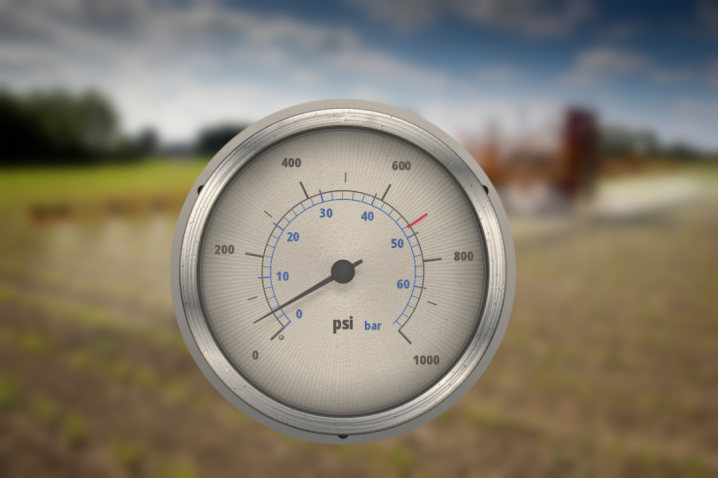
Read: {"value": 50, "unit": "psi"}
